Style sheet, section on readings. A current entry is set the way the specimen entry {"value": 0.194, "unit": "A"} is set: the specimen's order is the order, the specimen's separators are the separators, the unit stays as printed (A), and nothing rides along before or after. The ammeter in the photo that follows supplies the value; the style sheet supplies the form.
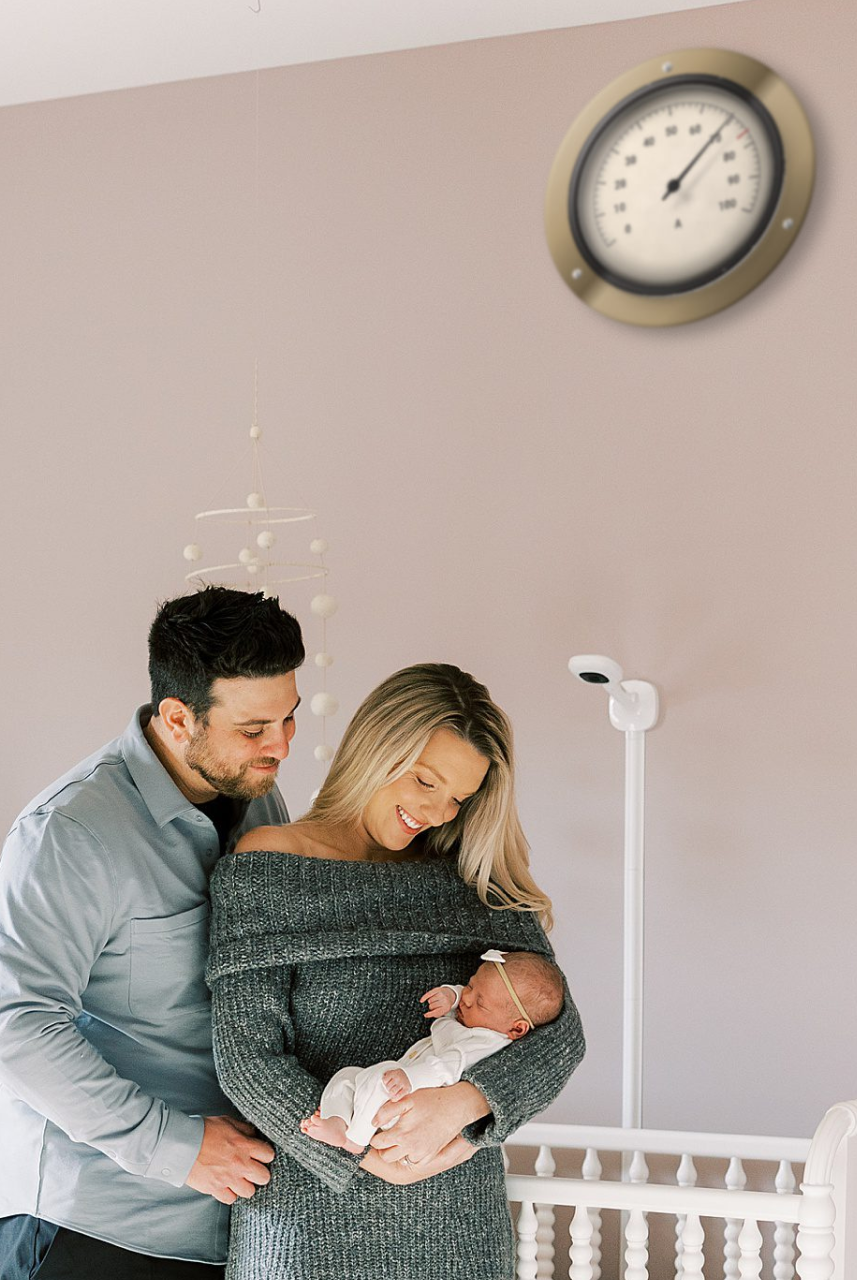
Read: {"value": 70, "unit": "A"}
